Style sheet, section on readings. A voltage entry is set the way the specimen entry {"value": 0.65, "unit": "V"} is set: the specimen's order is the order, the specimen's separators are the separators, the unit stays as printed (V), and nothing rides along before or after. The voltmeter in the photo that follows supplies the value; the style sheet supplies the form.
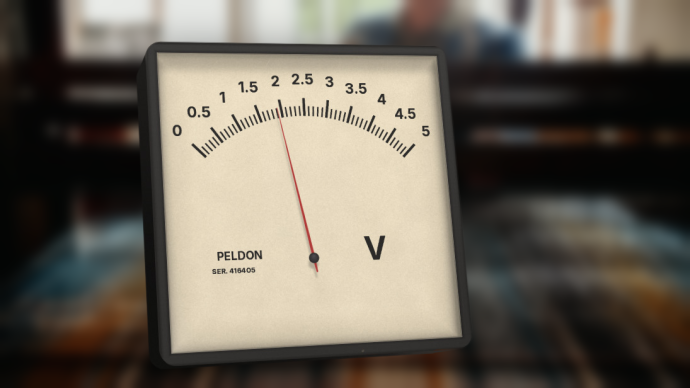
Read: {"value": 1.9, "unit": "V"}
